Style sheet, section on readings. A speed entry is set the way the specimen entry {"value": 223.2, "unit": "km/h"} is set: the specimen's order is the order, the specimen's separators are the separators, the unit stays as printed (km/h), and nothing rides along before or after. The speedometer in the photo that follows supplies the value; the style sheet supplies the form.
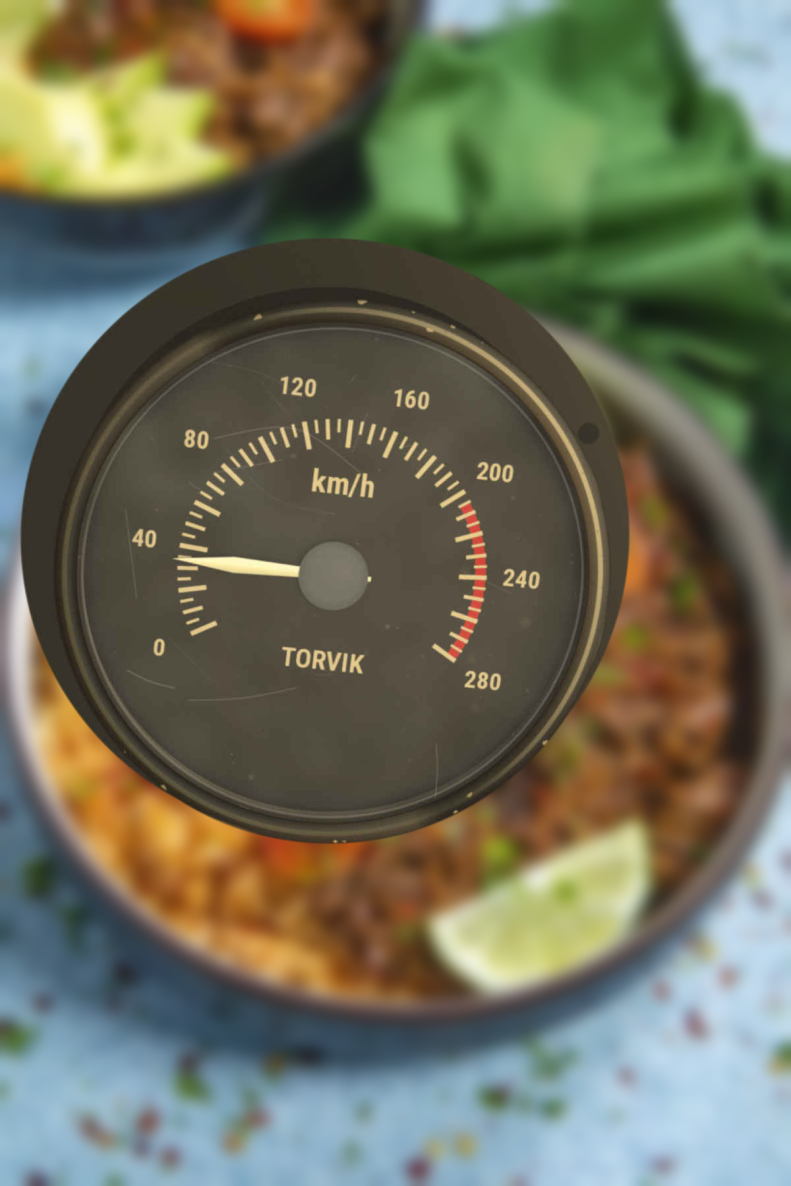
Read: {"value": 35, "unit": "km/h"}
